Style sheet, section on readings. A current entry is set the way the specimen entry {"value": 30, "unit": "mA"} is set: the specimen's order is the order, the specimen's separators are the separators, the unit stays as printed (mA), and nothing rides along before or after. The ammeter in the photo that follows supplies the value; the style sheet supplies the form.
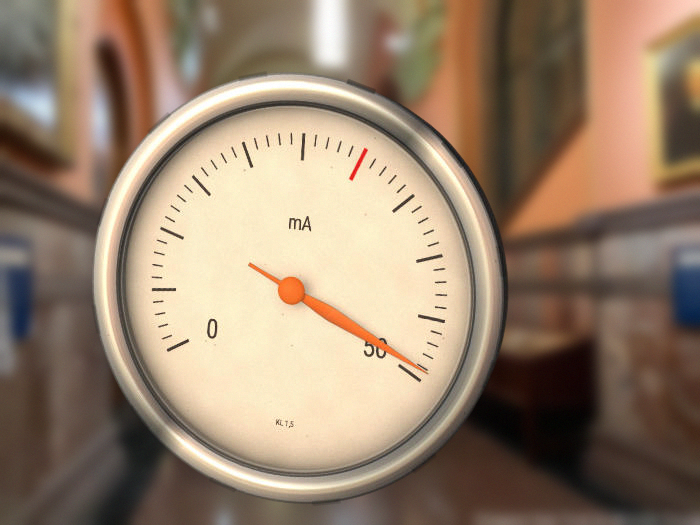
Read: {"value": 49, "unit": "mA"}
